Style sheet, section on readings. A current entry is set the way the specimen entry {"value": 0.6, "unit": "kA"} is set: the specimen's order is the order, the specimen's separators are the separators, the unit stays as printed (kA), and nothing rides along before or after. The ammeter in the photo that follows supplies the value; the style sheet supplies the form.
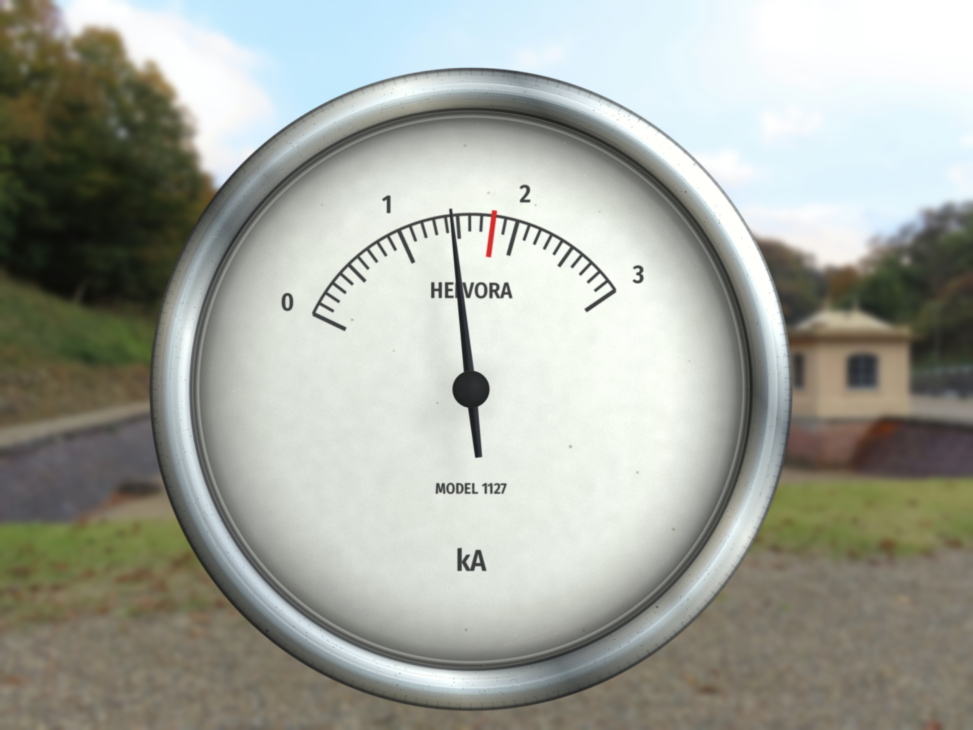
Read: {"value": 1.45, "unit": "kA"}
